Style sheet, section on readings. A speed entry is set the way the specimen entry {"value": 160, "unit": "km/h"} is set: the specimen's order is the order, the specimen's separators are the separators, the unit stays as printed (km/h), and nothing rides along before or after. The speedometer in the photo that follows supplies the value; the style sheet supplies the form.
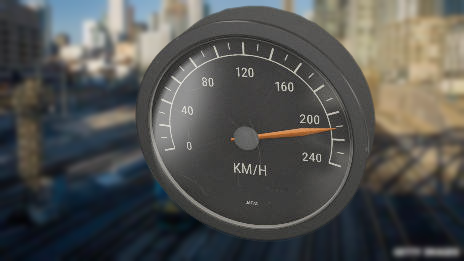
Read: {"value": 210, "unit": "km/h"}
